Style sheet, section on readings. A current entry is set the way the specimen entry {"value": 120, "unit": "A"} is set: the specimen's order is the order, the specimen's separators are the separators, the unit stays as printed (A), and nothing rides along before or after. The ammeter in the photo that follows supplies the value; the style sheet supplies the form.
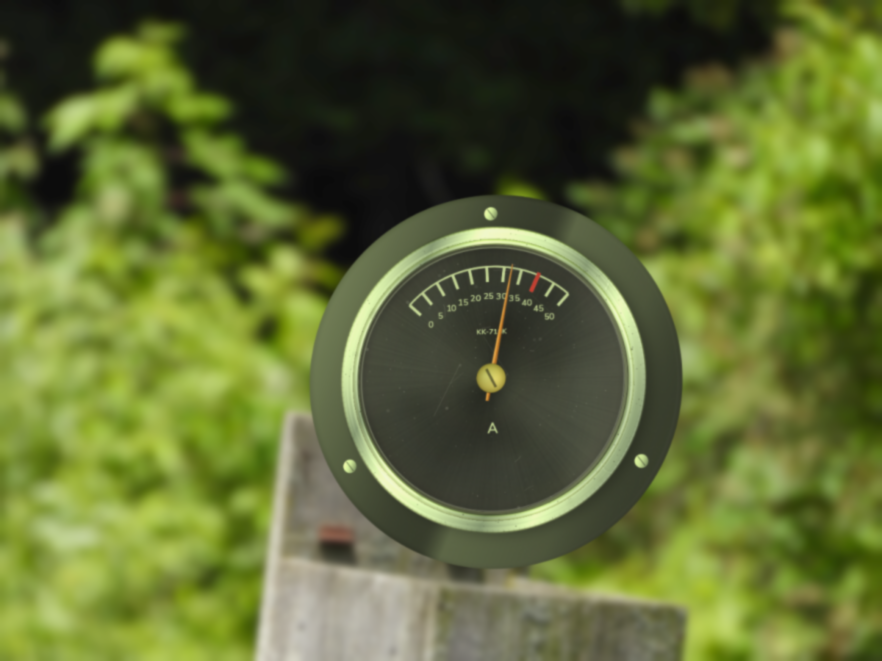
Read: {"value": 32.5, "unit": "A"}
